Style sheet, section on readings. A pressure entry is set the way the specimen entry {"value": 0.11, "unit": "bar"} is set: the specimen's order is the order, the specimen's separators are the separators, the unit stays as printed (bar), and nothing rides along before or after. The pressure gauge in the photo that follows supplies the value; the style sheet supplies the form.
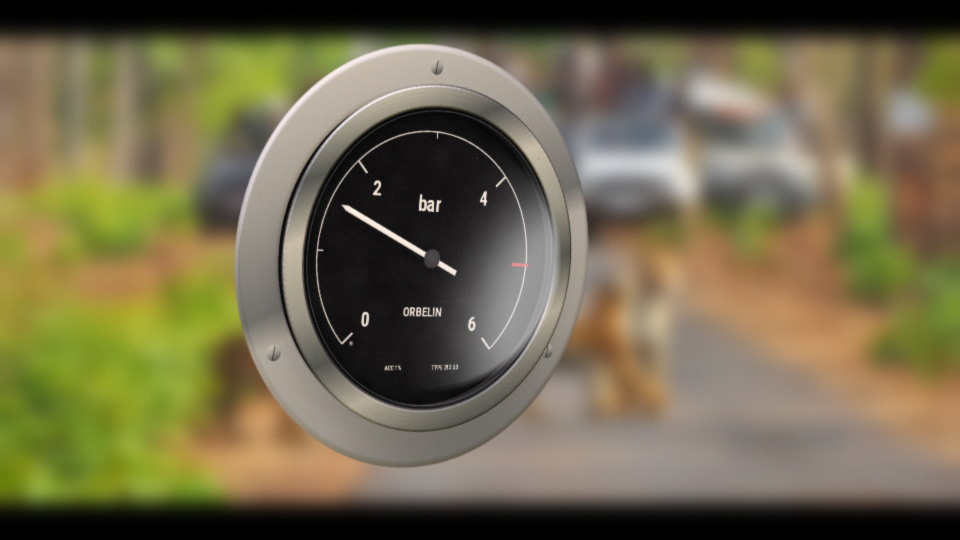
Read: {"value": 1.5, "unit": "bar"}
